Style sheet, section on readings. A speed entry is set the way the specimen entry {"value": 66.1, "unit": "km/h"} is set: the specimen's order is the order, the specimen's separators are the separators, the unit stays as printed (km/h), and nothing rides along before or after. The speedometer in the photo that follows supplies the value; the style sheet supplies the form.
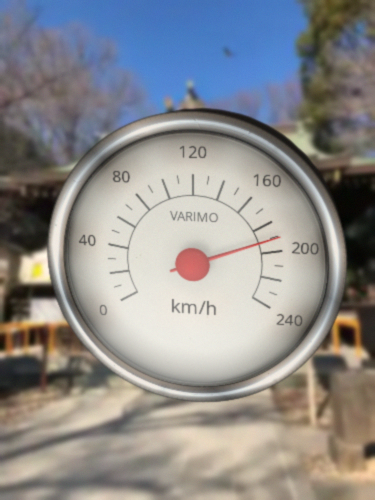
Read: {"value": 190, "unit": "km/h"}
